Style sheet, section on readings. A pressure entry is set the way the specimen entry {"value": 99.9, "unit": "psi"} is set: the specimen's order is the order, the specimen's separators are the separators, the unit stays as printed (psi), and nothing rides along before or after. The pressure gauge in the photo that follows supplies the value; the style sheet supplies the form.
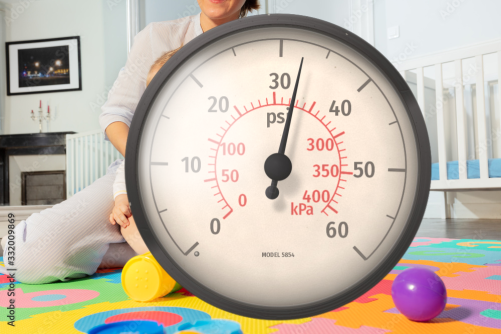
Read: {"value": 32.5, "unit": "psi"}
